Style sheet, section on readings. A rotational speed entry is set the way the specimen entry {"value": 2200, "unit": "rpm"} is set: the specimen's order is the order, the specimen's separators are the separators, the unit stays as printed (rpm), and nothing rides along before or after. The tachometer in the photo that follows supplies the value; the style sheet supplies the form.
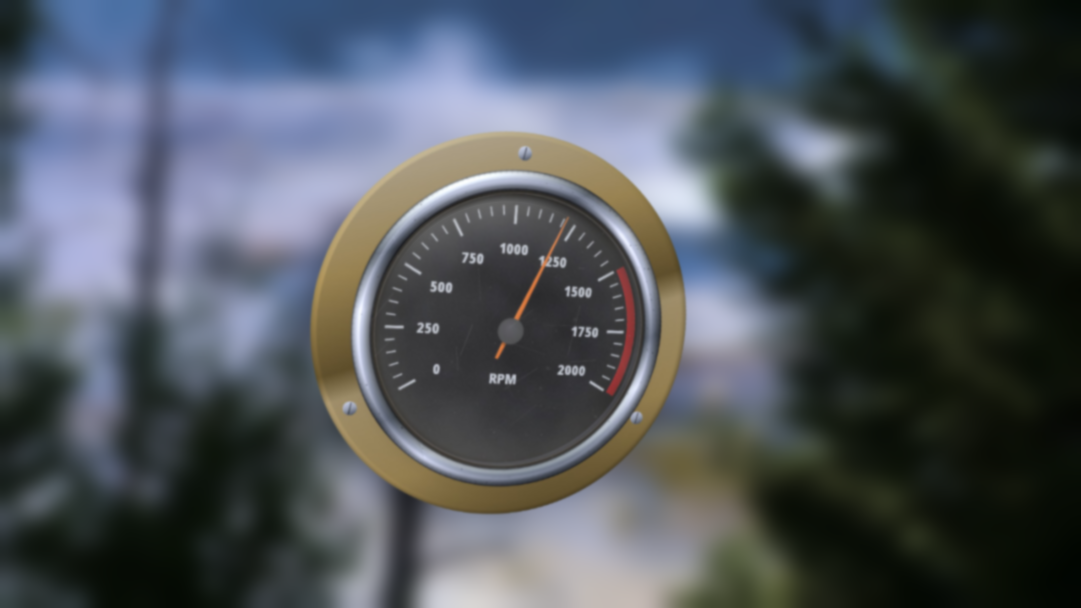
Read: {"value": 1200, "unit": "rpm"}
